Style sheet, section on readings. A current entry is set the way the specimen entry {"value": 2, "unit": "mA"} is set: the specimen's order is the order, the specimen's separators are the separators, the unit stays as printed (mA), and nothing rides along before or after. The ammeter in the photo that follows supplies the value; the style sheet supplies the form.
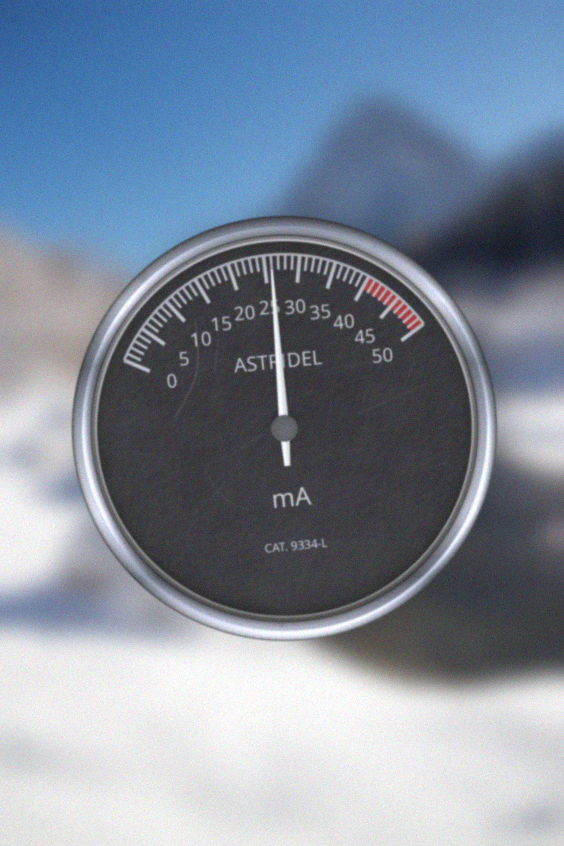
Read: {"value": 26, "unit": "mA"}
